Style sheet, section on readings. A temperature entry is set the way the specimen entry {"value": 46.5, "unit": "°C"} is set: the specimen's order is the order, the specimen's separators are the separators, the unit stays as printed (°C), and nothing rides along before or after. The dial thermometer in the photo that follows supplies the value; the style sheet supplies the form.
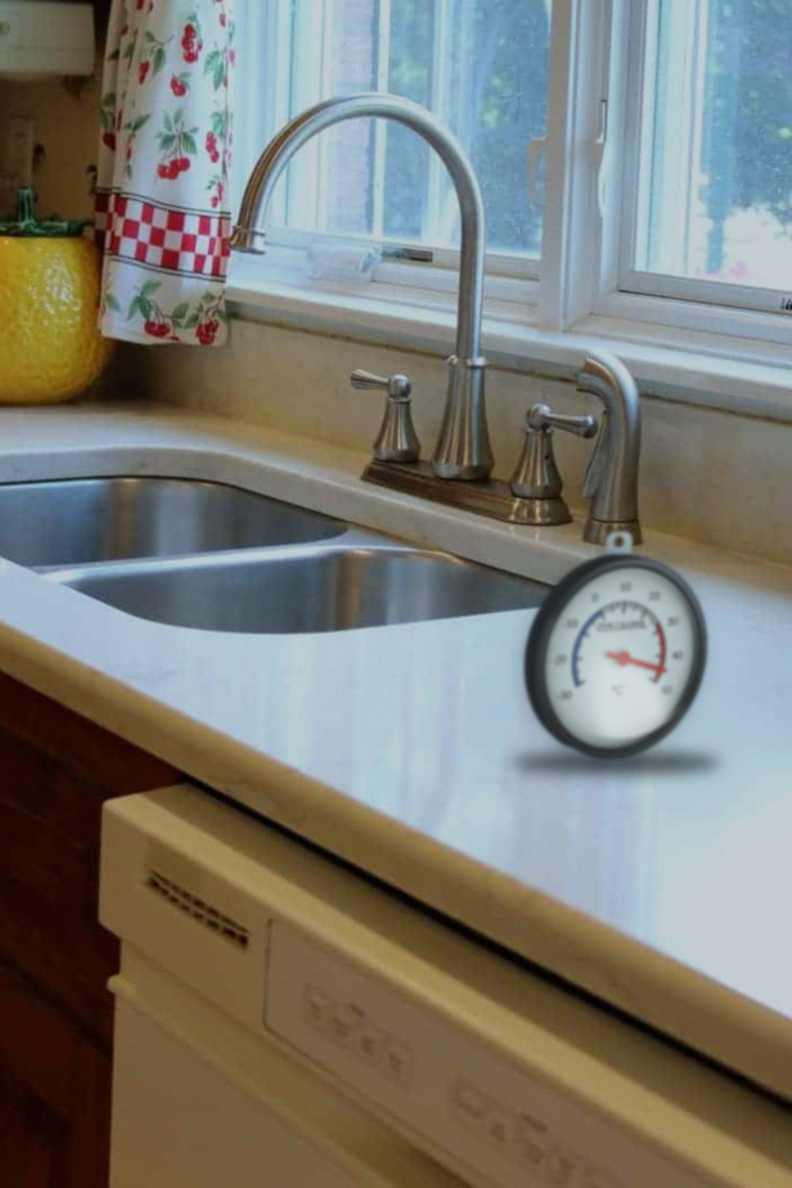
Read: {"value": 45, "unit": "°C"}
